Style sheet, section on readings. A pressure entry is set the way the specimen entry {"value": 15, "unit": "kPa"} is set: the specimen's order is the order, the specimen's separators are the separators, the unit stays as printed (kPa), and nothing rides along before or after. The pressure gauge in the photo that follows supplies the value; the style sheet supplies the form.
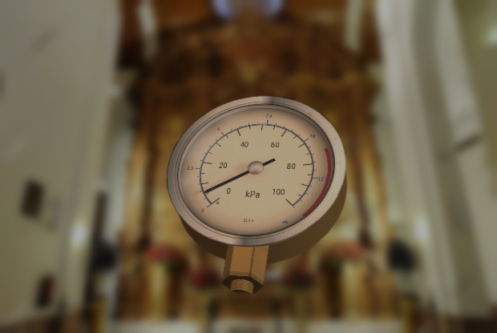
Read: {"value": 5, "unit": "kPa"}
